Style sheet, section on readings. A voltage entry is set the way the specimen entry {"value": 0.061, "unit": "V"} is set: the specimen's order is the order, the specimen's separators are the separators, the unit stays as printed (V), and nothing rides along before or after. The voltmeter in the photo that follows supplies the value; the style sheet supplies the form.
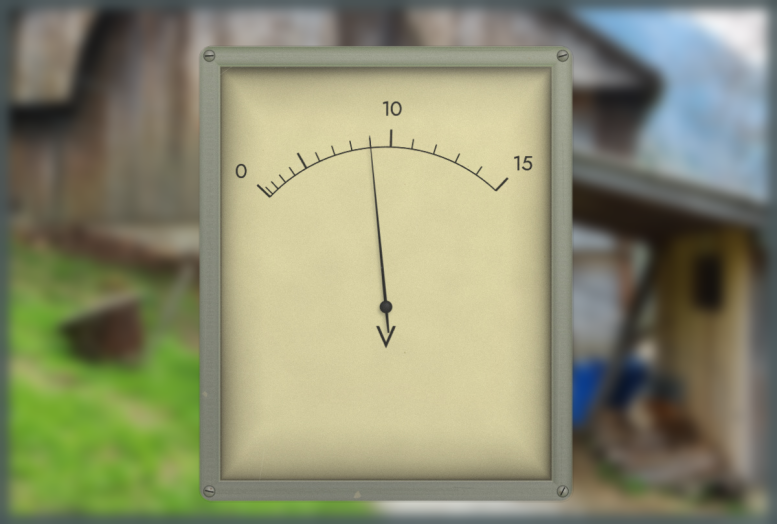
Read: {"value": 9, "unit": "V"}
